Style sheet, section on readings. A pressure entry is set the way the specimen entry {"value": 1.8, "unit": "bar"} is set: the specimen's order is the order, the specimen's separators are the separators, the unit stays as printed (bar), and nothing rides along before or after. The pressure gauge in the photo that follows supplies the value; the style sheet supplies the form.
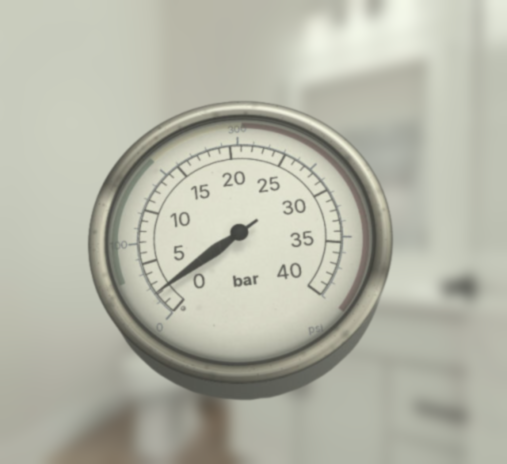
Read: {"value": 2, "unit": "bar"}
